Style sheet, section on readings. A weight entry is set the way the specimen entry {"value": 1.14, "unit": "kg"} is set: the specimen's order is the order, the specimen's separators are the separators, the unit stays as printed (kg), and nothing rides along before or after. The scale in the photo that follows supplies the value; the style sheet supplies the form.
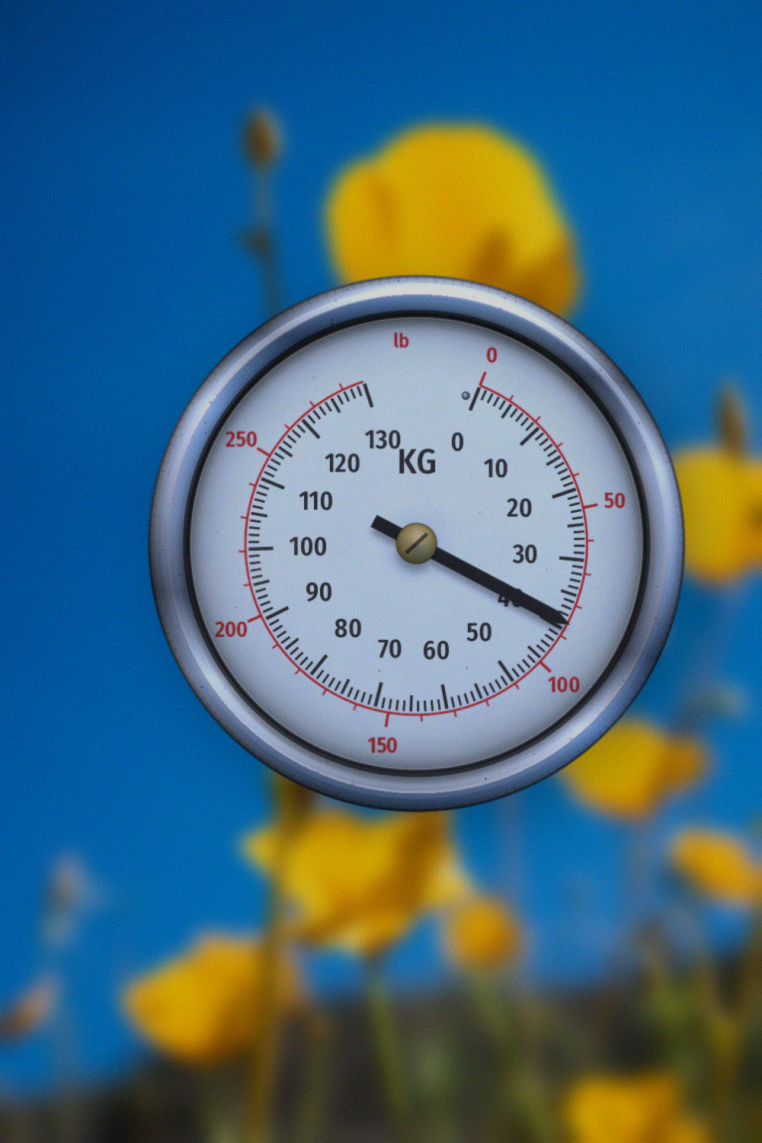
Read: {"value": 39, "unit": "kg"}
